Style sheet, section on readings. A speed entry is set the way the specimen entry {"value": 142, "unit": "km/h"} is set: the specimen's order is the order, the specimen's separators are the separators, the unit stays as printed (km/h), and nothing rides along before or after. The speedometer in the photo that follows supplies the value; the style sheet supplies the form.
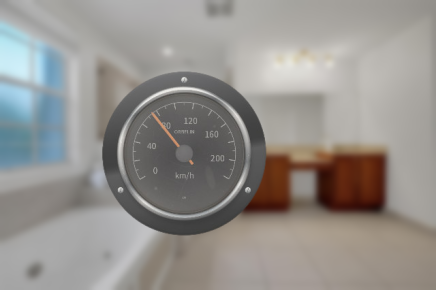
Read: {"value": 75, "unit": "km/h"}
